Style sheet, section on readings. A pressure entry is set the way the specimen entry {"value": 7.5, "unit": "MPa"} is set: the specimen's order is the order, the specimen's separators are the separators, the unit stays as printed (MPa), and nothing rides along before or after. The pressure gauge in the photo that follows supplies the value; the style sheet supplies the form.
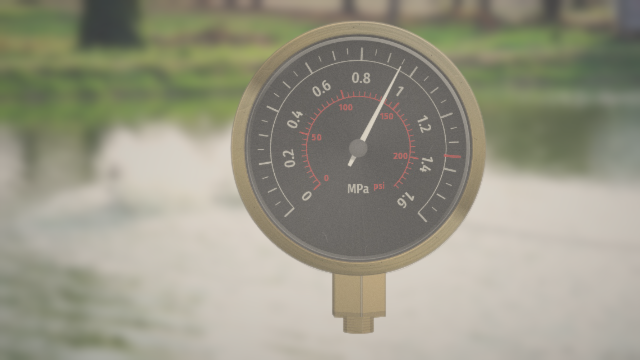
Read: {"value": 0.95, "unit": "MPa"}
